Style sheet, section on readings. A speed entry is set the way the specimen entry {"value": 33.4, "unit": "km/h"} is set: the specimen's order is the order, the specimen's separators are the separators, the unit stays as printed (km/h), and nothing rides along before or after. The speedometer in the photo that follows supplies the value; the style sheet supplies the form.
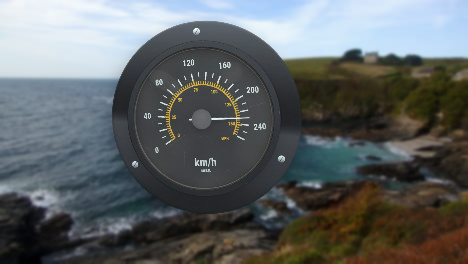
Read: {"value": 230, "unit": "km/h"}
